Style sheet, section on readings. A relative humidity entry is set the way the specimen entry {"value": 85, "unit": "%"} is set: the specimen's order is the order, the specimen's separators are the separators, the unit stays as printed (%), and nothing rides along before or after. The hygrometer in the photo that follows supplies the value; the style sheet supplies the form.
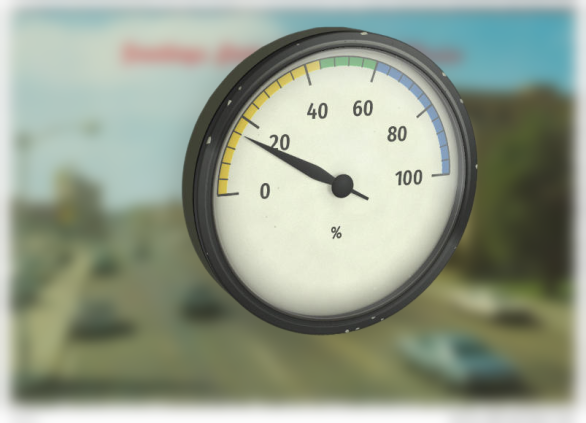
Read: {"value": 16, "unit": "%"}
